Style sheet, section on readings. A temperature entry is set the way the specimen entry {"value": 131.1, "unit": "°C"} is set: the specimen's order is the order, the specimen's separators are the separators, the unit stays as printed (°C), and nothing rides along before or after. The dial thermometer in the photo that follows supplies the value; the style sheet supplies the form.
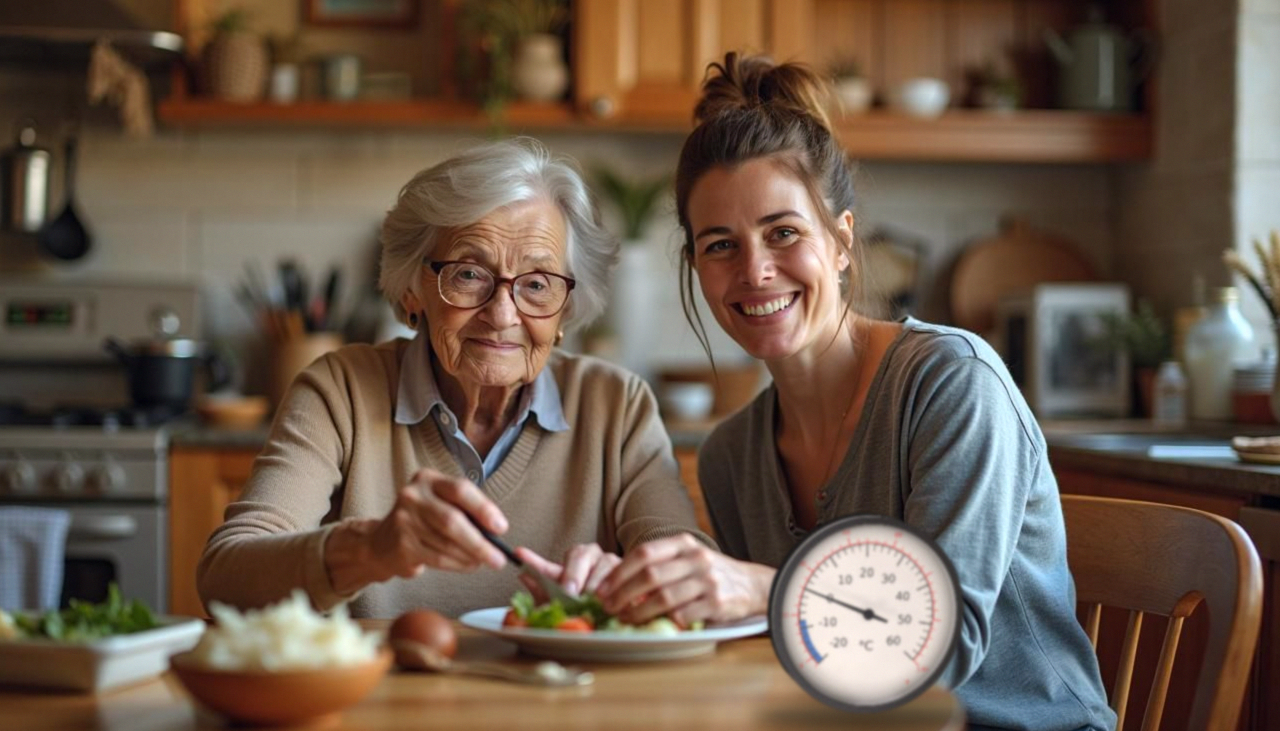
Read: {"value": 0, "unit": "°C"}
